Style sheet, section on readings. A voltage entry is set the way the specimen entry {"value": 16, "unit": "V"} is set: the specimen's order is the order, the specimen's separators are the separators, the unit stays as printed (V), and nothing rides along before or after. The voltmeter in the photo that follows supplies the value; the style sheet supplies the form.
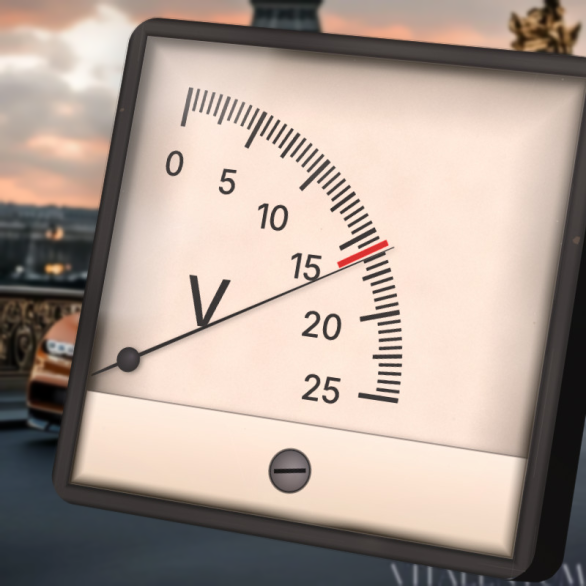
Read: {"value": 16.5, "unit": "V"}
